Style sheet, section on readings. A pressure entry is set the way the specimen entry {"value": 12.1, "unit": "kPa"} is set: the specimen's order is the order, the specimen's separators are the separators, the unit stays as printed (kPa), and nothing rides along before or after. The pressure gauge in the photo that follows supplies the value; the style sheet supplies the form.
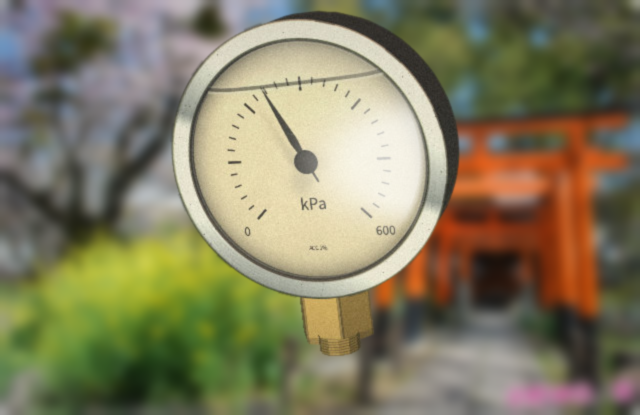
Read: {"value": 240, "unit": "kPa"}
